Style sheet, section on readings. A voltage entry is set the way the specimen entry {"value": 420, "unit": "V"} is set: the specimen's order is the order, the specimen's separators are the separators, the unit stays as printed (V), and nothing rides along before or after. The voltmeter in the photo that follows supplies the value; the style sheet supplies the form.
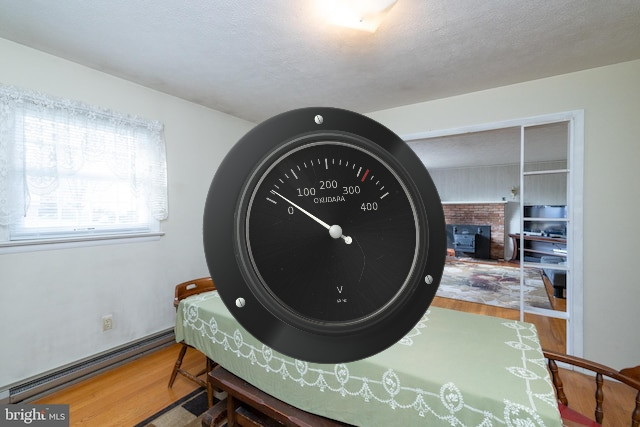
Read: {"value": 20, "unit": "V"}
